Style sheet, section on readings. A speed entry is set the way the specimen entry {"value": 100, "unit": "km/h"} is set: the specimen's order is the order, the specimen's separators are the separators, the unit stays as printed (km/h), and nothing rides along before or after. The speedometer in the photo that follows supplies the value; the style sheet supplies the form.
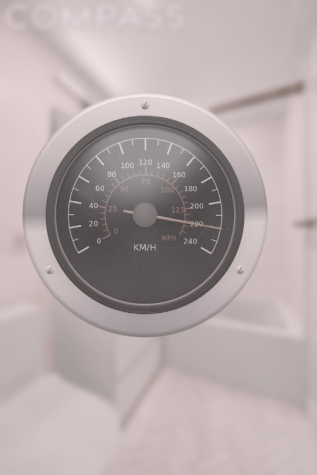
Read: {"value": 220, "unit": "km/h"}
